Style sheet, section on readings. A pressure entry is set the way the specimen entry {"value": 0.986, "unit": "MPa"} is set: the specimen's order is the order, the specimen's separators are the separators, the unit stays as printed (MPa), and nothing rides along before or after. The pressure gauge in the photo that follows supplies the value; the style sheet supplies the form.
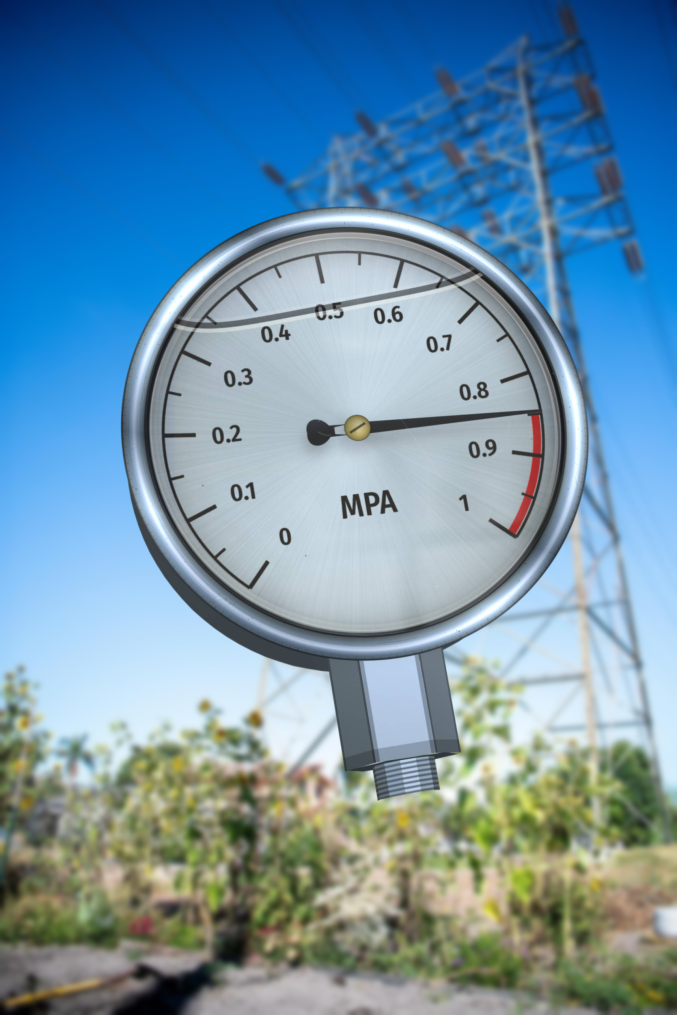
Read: {"value": 0.85, "unit": "MPa"}
